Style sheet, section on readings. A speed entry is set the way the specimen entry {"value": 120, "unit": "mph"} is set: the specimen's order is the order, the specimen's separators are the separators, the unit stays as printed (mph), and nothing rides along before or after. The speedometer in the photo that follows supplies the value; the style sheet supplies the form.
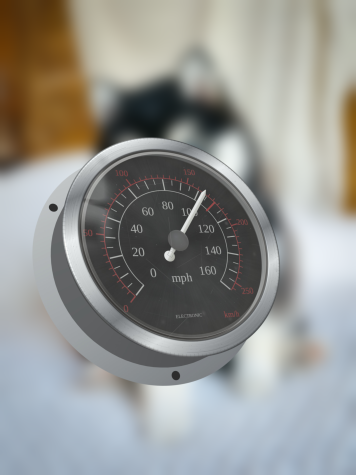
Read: {"value": 102.5, "unit": "mph"}
